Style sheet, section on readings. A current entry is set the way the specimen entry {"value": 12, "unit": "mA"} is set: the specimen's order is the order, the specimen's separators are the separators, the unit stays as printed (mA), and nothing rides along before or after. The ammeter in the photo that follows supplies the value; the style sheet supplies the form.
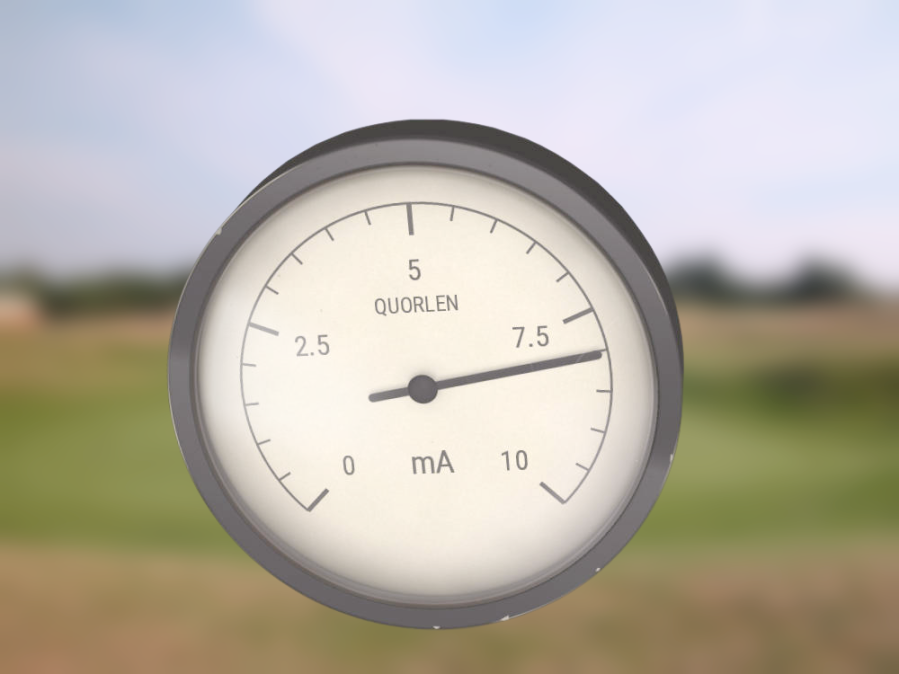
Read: {"value": 8, "unit": "mA"}
